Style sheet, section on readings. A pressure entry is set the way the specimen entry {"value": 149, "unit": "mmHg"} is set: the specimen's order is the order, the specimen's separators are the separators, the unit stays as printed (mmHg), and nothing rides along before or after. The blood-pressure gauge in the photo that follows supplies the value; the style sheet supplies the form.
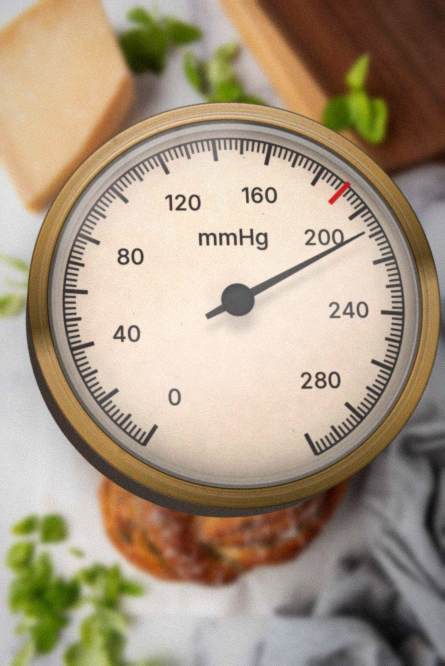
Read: {"value": 208, "unit": "mmHg"}
